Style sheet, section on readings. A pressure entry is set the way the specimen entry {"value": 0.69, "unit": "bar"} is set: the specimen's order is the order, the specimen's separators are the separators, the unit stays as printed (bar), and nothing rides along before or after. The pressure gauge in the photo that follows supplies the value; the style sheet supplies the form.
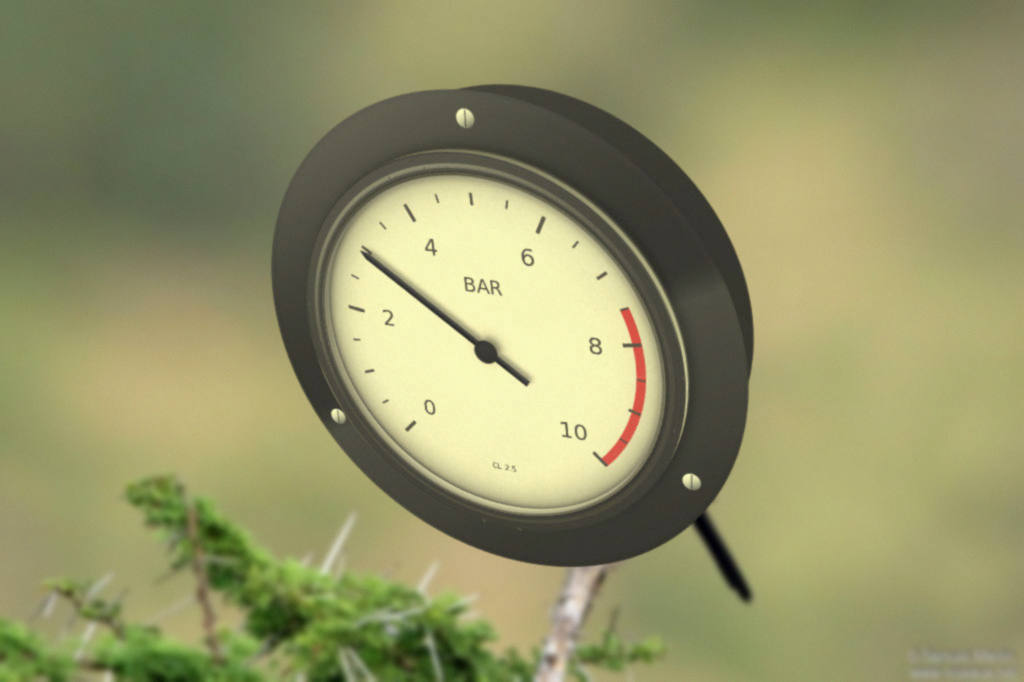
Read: {"value": 3, "unit": "bar"}
